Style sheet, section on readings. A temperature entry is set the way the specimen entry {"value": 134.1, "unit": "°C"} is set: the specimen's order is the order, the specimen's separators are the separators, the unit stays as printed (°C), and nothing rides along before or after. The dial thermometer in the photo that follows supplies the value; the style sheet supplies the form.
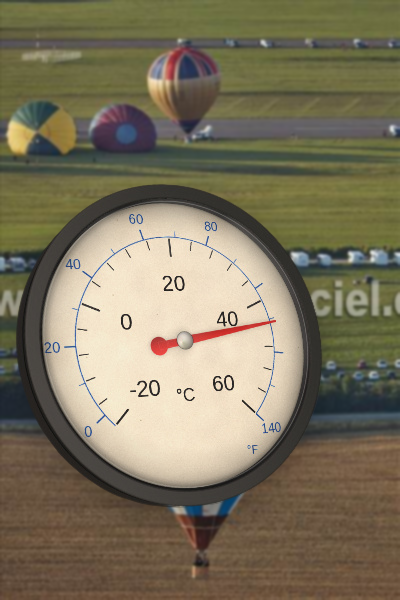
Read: {"value": 44, "unit": "°C"}
